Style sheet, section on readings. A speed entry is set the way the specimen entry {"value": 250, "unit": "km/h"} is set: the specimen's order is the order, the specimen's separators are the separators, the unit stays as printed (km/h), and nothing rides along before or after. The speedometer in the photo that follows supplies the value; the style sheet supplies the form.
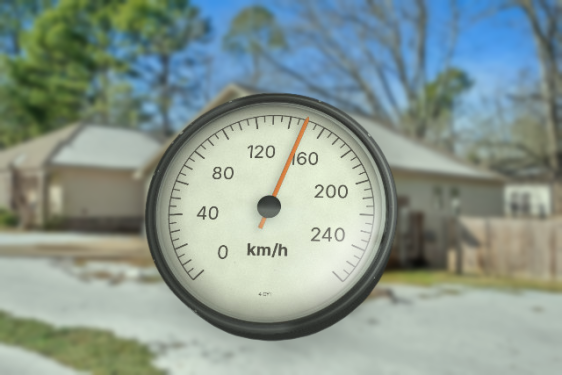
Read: {"value": 150, "unit": "km/h"}
